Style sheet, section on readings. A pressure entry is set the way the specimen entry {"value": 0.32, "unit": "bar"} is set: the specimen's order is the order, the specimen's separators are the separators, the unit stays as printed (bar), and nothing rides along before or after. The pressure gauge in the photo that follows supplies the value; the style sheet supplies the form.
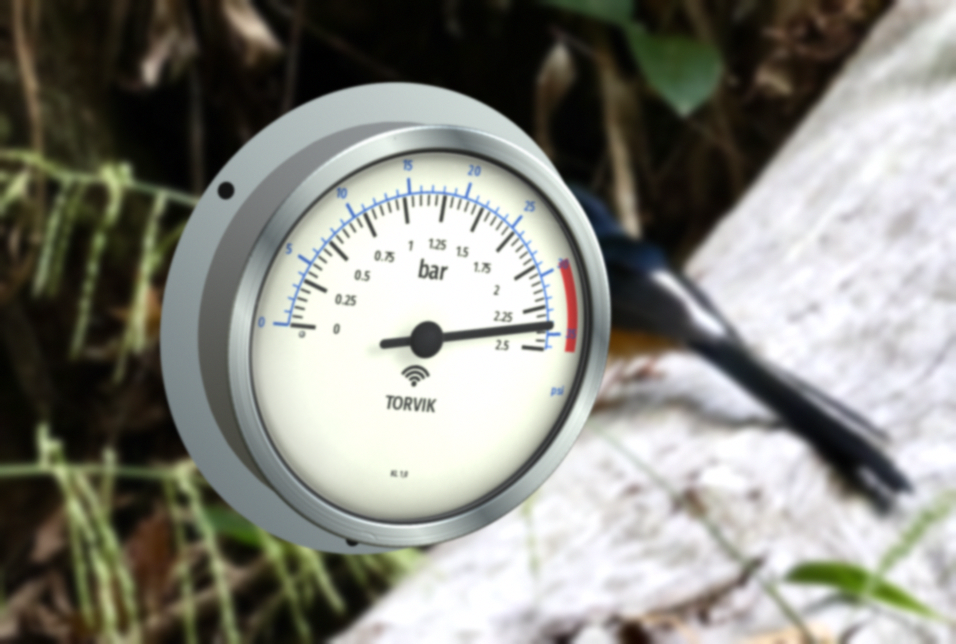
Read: {"value": 2.35, "unit": "bar"}
